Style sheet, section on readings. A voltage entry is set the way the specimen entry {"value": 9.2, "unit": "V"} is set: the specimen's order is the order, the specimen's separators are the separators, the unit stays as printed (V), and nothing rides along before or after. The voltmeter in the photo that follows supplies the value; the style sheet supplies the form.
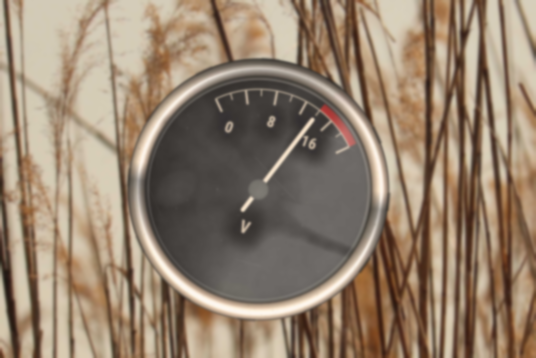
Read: {"value": 14, "unit": "V"}
